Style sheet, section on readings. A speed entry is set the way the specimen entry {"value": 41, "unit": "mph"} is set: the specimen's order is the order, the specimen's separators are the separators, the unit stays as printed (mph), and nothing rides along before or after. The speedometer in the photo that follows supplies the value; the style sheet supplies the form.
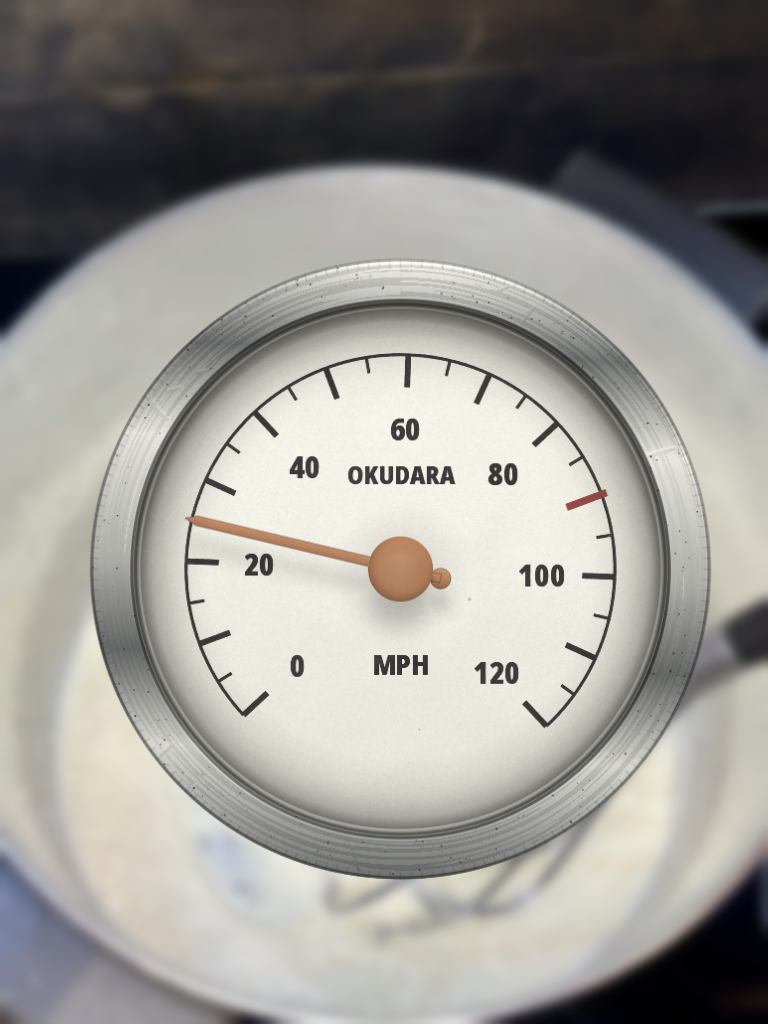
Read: {"value": 25, "unit": "mph"}
